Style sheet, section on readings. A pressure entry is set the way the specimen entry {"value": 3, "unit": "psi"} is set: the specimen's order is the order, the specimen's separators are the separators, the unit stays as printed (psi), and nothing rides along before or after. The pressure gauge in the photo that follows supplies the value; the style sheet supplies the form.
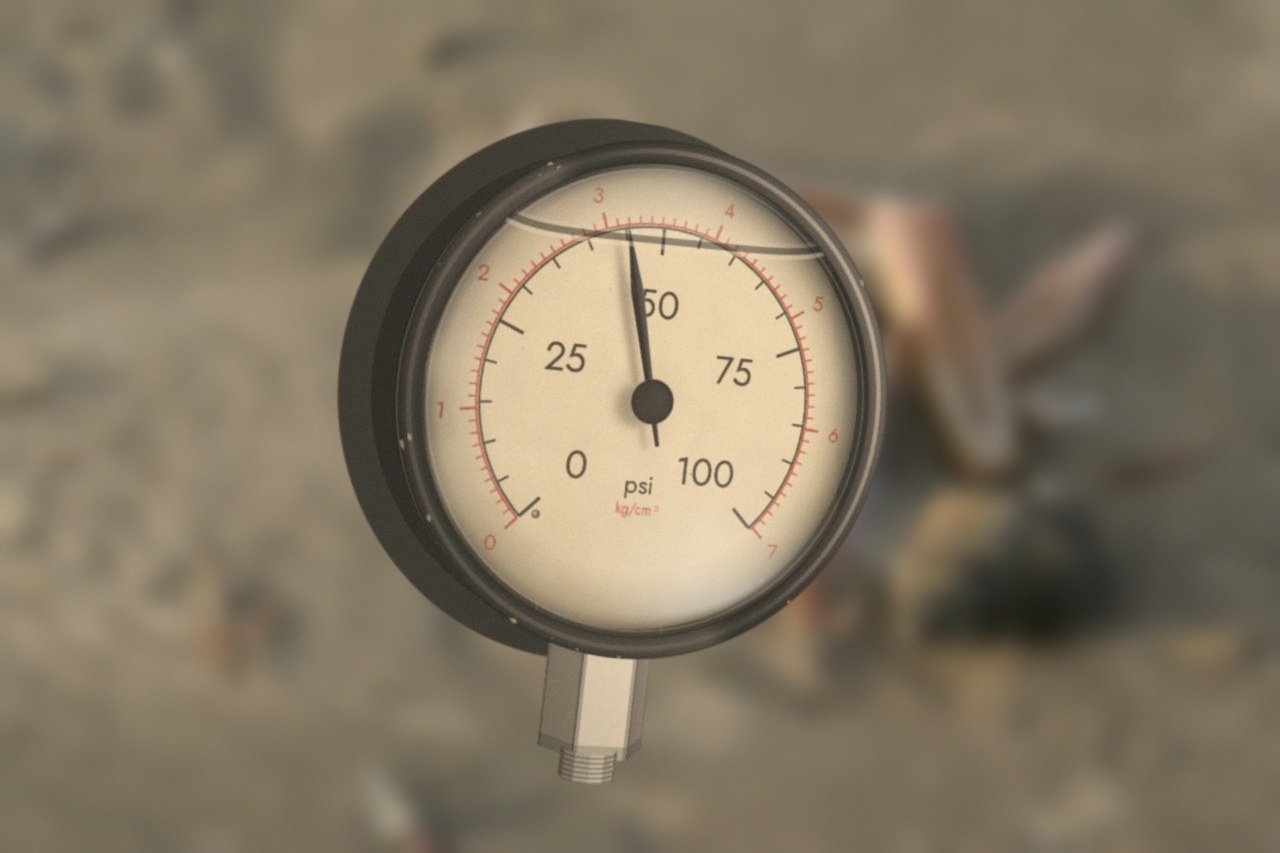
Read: {"value": 45, "unit": "psi"}
